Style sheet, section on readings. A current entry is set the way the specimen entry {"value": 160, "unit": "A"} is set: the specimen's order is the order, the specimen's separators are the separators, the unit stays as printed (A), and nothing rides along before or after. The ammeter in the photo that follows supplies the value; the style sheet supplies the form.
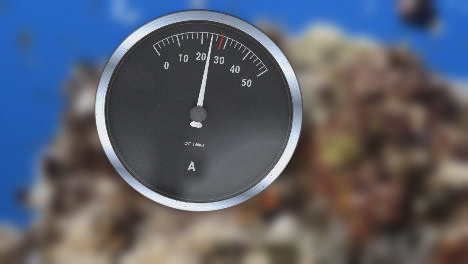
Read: {"value": 24, "unit": "A"}
